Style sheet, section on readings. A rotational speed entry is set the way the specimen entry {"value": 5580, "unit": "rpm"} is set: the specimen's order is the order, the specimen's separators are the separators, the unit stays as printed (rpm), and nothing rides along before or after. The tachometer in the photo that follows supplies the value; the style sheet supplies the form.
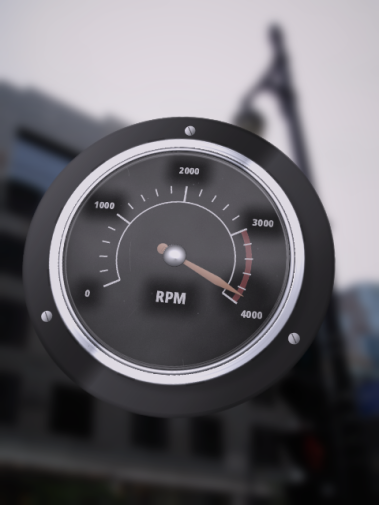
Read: {"value": 3900, "unit": "rpm"}
